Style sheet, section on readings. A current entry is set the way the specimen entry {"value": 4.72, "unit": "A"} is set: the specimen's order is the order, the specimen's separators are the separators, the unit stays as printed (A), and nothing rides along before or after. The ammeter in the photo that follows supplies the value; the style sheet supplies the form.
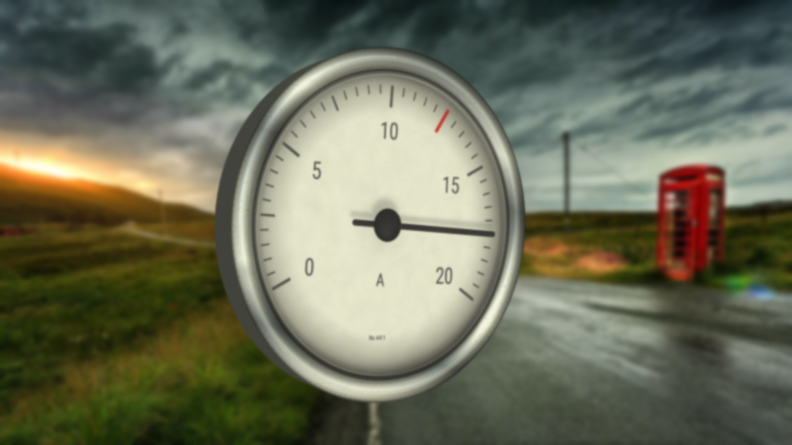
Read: {"value": 17.5, "unit": "A"}
